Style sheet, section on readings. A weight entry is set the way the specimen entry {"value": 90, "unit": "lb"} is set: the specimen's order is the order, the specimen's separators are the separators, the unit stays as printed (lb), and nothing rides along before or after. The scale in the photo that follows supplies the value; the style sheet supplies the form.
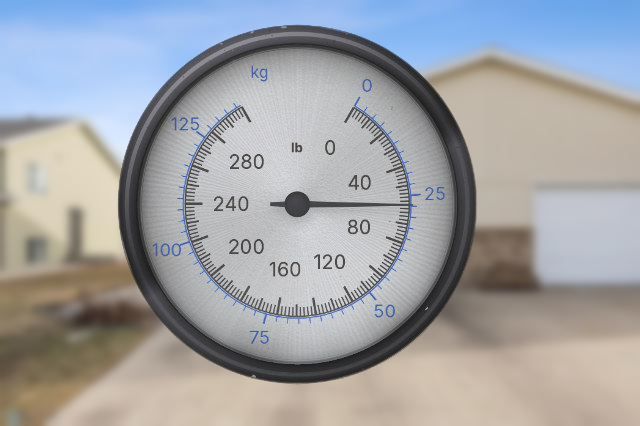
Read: {"value": 60, "unit": "lb"}
